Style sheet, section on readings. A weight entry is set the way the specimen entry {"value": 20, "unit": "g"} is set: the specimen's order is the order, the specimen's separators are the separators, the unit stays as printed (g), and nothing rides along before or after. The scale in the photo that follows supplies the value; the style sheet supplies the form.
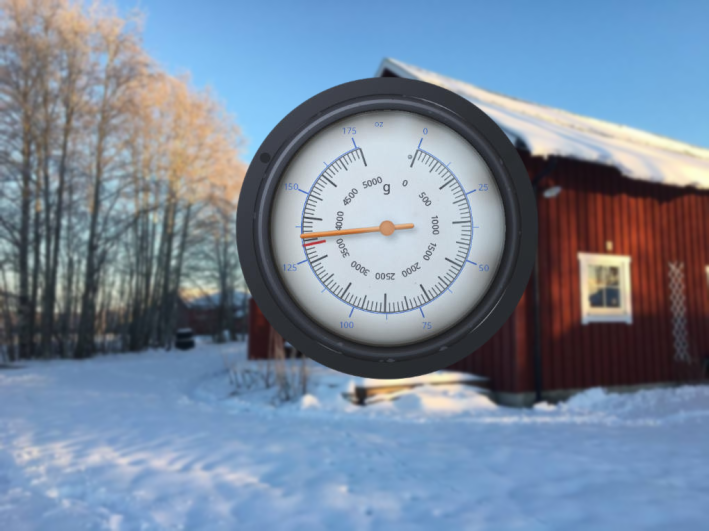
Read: {"value": 3800, "unit": "g"}
